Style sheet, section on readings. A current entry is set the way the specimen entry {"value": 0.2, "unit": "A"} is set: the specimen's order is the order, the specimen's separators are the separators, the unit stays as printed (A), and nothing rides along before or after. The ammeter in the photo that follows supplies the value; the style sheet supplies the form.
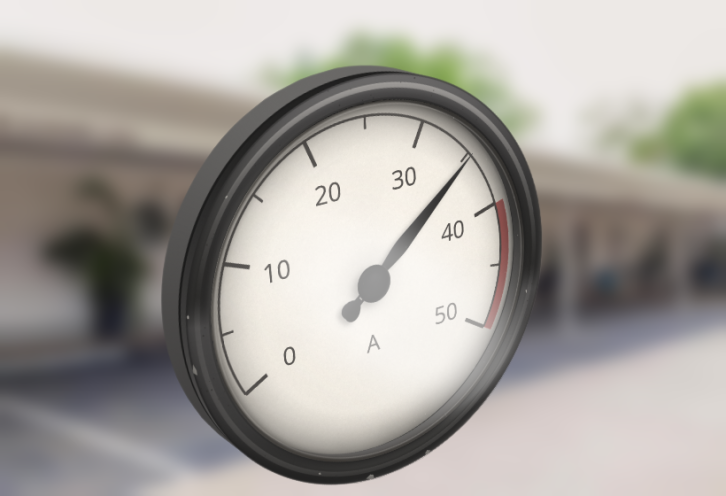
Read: {"value": 35, "unit": "A"}
